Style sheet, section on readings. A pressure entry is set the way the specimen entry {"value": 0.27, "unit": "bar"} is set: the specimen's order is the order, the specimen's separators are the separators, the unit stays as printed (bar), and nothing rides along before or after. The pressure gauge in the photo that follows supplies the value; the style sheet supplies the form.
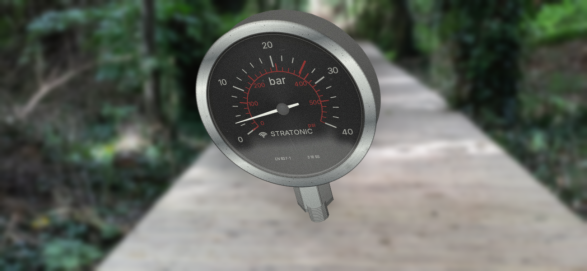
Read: {"value": 3, "unit": "bar"}
